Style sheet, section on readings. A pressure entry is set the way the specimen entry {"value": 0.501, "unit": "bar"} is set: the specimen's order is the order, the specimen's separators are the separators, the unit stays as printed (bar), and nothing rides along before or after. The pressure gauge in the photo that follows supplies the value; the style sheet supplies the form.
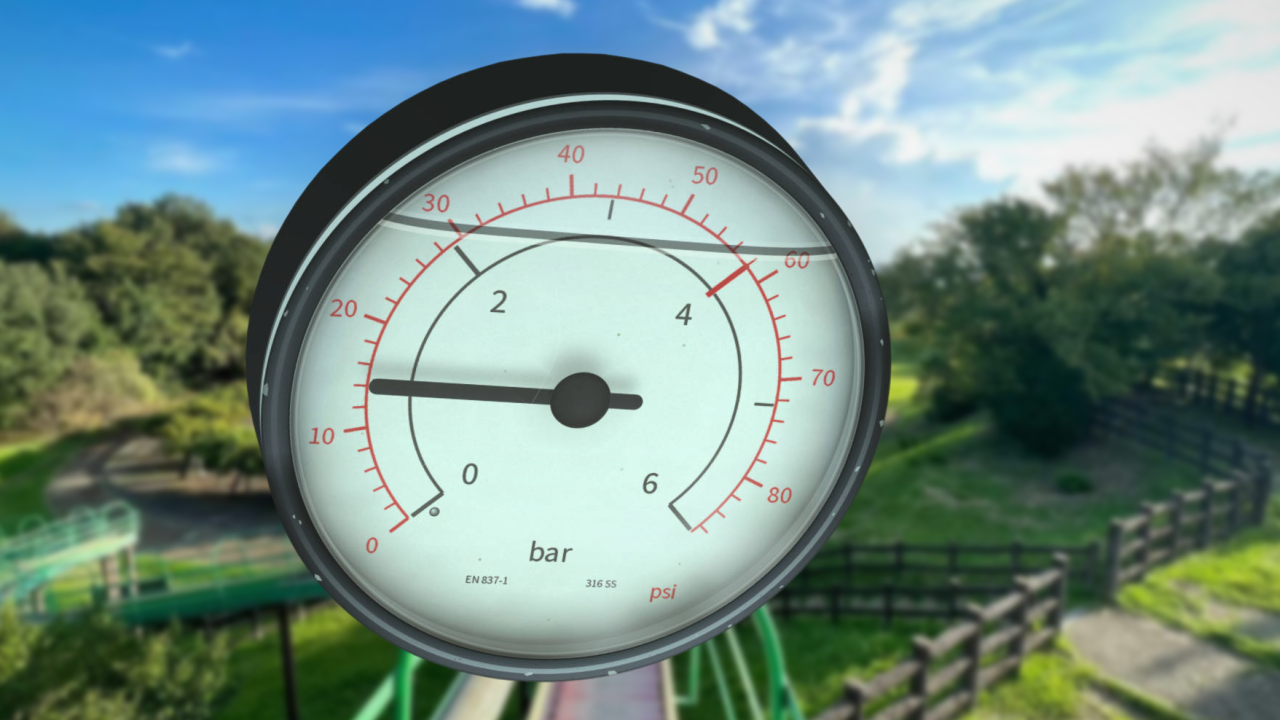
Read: {"value": 1, "unit": "bar"}
